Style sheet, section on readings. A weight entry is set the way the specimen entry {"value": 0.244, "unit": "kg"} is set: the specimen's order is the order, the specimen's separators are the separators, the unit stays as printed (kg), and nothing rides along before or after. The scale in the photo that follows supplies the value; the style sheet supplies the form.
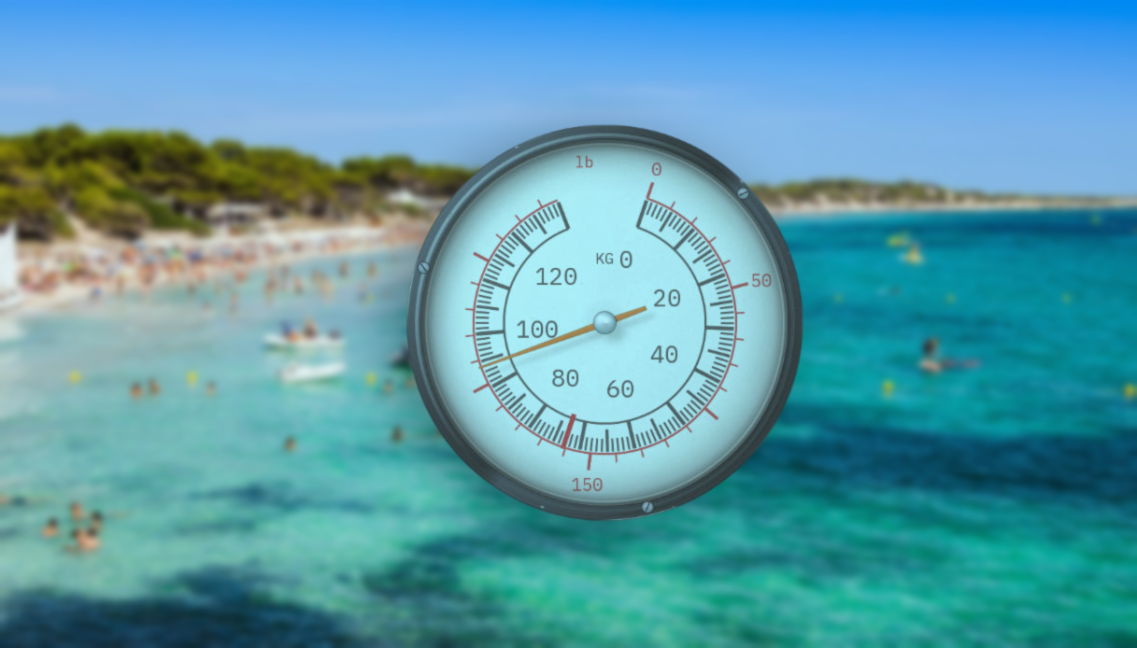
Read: {"value": 94, "unit": "kg"}
